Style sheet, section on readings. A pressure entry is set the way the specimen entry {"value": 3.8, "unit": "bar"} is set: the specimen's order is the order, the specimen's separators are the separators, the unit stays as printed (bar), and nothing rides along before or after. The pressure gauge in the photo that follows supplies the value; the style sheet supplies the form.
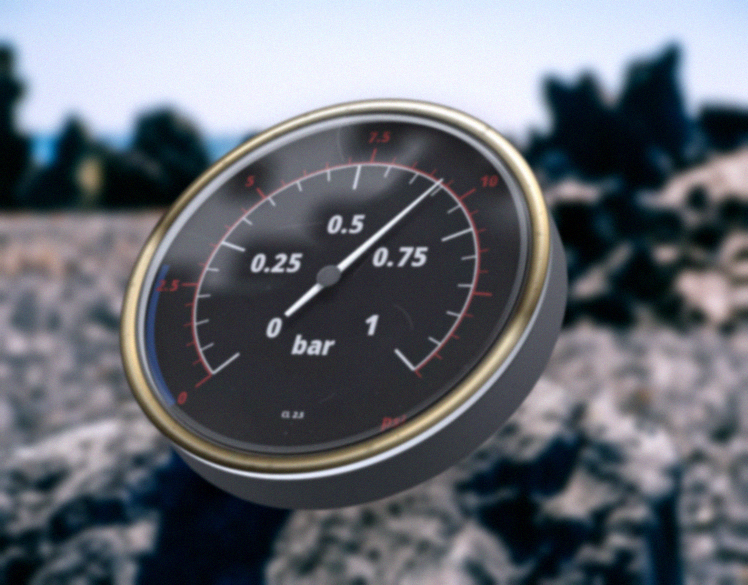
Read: {"value": 0.65, "unit": "bar"}
